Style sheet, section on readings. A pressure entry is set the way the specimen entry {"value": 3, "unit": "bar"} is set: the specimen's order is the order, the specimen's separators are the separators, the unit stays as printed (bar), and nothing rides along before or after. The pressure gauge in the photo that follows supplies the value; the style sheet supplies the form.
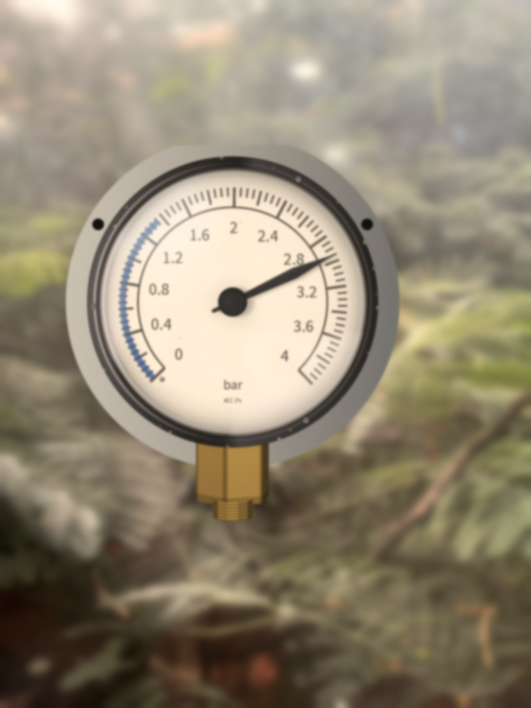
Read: {"value": 2.95, "unit": "bar"}
